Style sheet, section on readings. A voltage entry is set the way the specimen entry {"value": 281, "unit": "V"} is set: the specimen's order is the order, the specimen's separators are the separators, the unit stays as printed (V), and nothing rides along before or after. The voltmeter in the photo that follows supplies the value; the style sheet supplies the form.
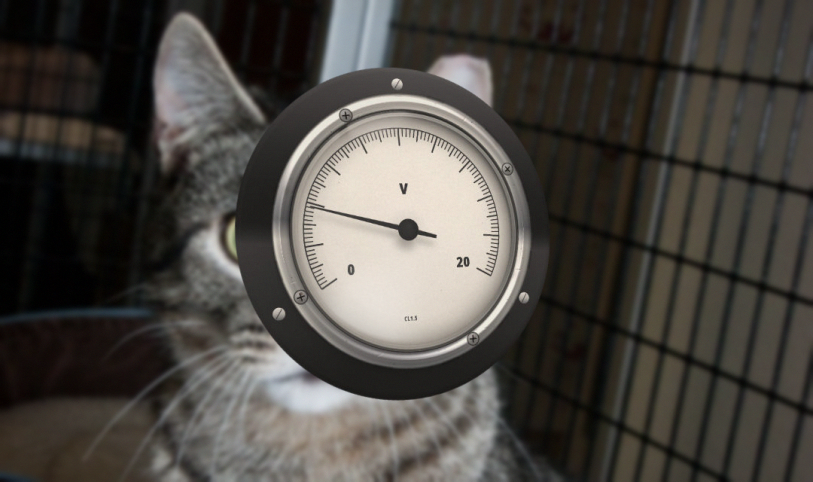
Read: {"value": 3.8, "unit": "V"}
